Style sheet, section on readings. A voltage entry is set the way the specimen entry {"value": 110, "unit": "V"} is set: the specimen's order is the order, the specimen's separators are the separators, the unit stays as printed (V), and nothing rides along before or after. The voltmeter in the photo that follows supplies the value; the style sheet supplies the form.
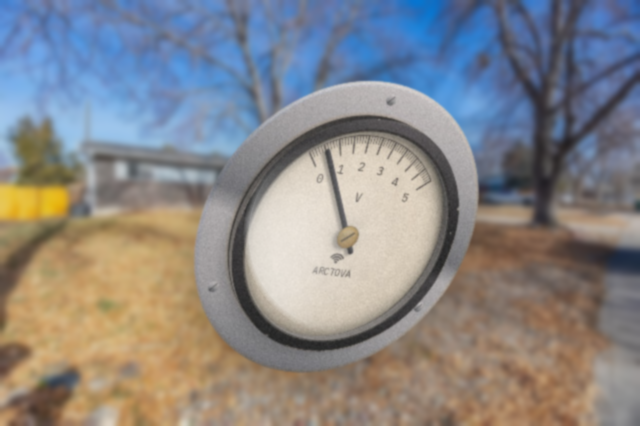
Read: {"value": 0.5, "unit": "V"}
